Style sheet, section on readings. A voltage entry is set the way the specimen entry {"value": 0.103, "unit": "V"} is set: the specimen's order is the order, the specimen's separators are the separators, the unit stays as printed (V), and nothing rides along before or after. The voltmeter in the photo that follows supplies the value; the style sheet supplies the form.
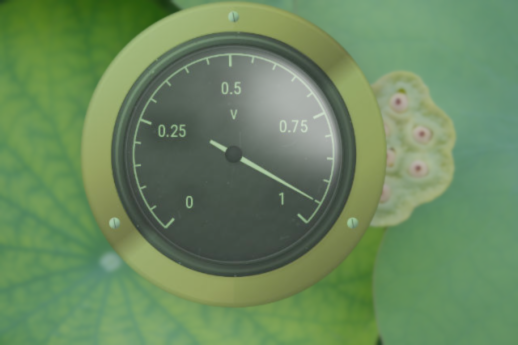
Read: {"value": 0.95, "unit": "V"}
